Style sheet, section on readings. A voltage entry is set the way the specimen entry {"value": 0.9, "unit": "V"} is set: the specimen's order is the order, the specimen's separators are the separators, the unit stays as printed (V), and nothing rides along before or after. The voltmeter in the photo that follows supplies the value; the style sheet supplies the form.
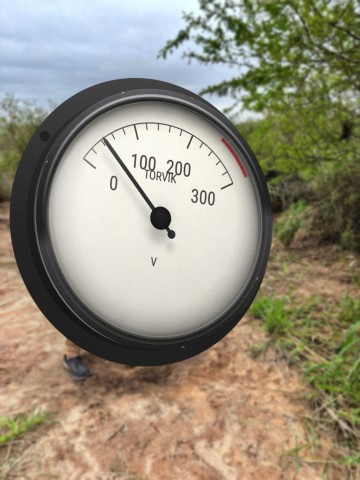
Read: {"value": 40, "unit": "V"}
